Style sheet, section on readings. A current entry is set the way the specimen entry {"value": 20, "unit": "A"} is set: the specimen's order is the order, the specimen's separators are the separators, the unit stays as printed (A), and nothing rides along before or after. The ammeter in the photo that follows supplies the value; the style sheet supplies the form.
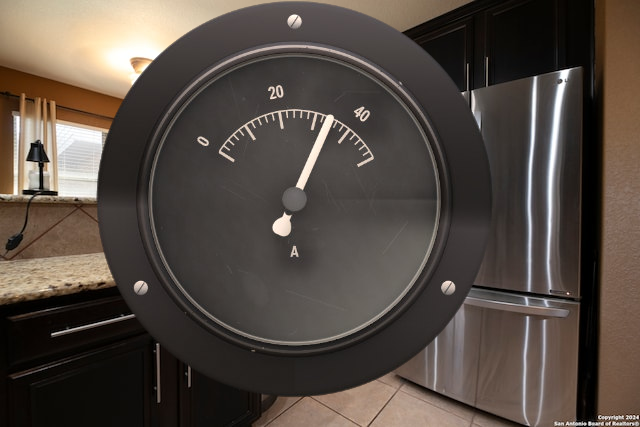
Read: {"value": 34, "unit": "A"}
